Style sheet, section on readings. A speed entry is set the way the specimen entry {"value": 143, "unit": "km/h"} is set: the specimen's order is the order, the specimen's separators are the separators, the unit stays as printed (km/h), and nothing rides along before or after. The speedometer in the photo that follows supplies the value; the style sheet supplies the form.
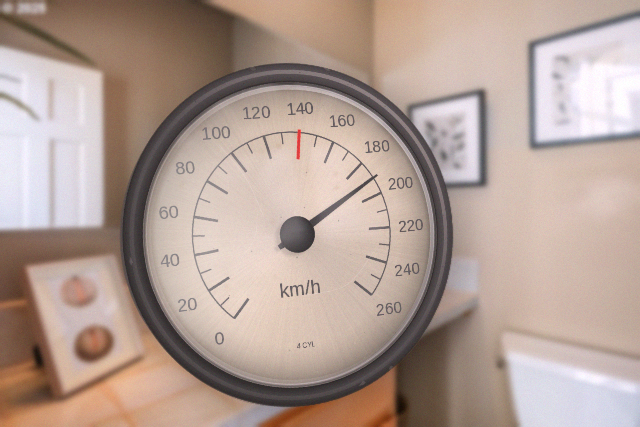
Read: {"value": 190, "unit": "km/h"}
